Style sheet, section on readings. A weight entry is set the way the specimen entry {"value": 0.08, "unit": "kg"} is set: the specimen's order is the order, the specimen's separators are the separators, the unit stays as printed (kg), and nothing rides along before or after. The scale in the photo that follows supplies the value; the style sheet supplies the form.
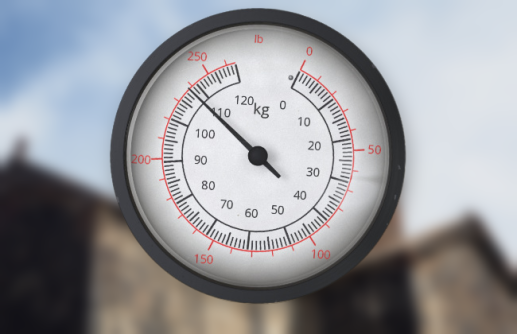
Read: {"value": 108, "unit": "kg"}
